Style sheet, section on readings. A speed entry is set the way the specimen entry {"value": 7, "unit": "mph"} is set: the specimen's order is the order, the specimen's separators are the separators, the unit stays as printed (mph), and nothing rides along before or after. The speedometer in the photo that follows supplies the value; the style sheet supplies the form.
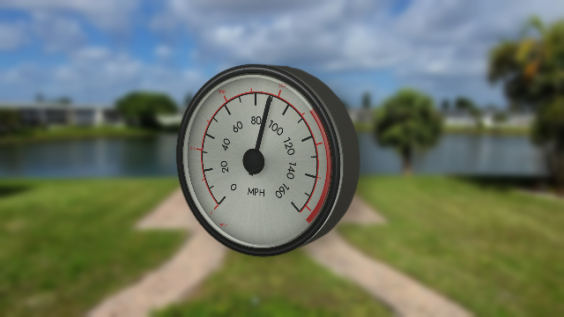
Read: {"value": 90, "unit": "mph"}
